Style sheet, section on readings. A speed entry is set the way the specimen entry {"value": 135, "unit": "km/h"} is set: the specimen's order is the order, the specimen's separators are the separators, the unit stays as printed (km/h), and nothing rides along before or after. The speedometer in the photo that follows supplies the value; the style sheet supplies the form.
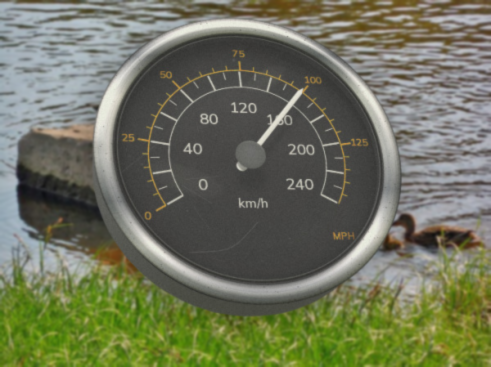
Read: {"value": 160, "unit": "km/h"}
